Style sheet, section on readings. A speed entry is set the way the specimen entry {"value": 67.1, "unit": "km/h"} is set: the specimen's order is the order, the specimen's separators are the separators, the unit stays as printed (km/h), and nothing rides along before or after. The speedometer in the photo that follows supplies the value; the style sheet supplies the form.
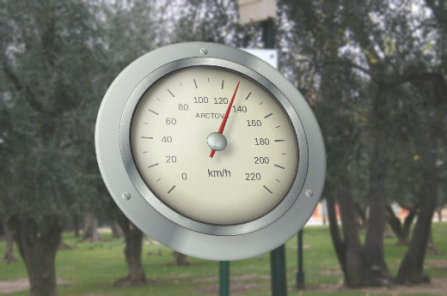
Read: {"value": 130, "unit": "km/h"}
